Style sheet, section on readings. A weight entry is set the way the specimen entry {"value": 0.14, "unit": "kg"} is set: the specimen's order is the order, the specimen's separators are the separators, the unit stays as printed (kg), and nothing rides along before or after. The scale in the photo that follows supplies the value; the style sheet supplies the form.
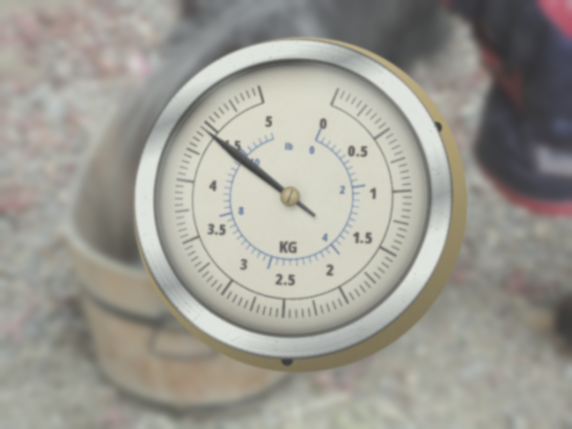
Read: {"value": 4.45, "unit": "kg"}
